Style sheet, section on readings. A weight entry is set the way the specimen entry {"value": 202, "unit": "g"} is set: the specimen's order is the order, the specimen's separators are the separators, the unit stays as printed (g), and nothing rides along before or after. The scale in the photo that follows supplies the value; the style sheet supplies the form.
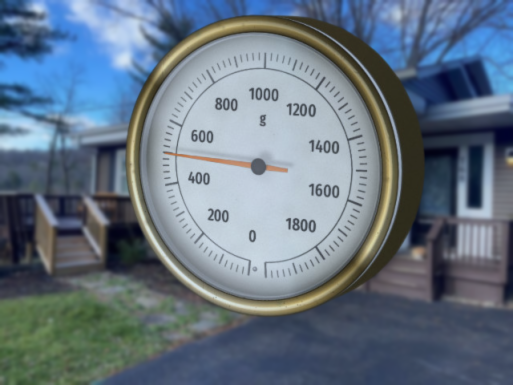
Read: {"value": 500, "unit": "g"}
